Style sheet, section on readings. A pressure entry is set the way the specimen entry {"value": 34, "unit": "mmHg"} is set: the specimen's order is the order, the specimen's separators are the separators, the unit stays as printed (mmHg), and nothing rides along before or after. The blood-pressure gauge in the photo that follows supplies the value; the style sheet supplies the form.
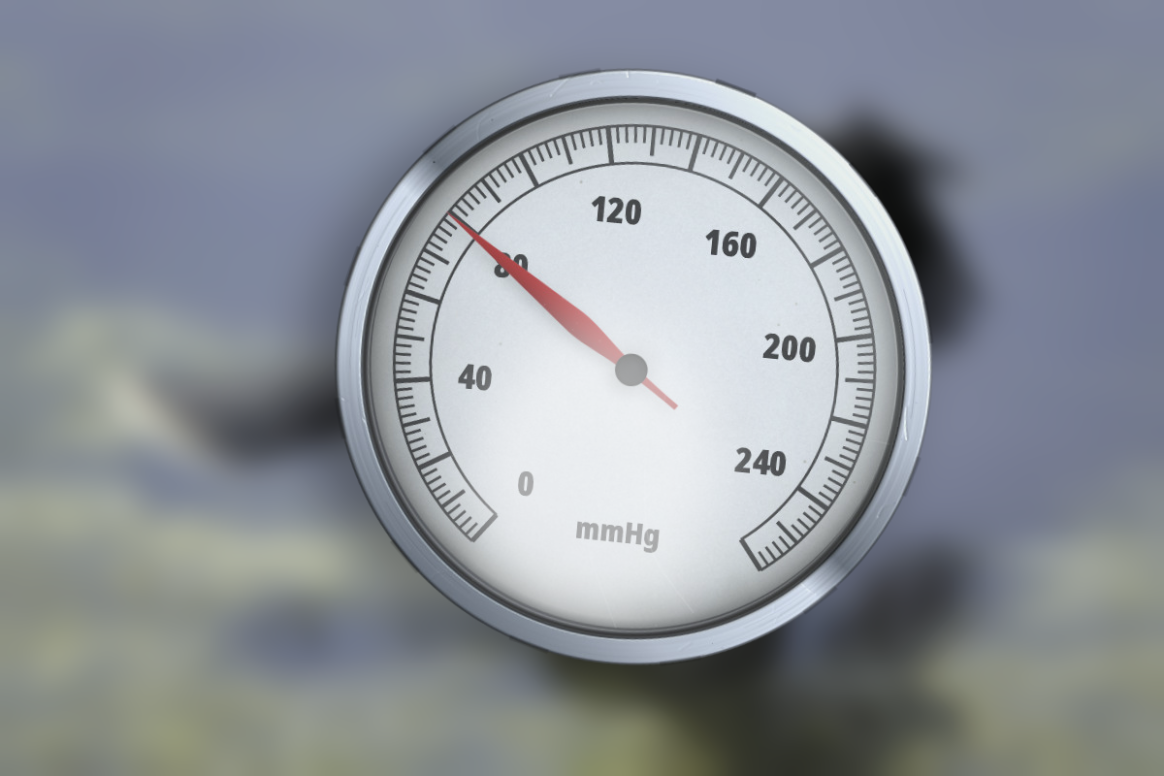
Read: {"value": 80, "unit": "mmHg"}
